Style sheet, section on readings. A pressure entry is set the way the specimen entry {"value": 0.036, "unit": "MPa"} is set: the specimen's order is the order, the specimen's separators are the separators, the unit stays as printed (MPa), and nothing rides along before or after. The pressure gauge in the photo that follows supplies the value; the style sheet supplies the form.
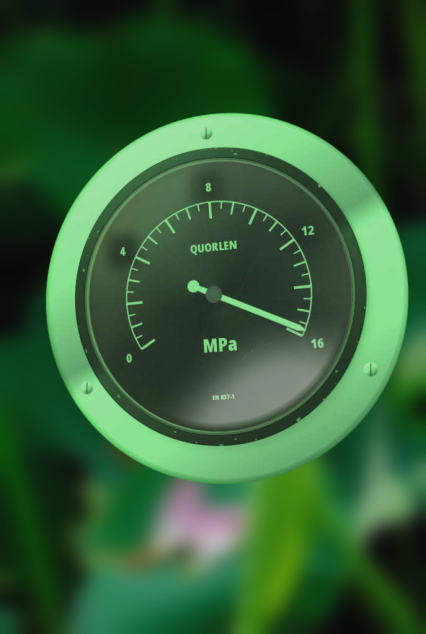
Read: {"value": 15.75, "unit": "MPa"}
